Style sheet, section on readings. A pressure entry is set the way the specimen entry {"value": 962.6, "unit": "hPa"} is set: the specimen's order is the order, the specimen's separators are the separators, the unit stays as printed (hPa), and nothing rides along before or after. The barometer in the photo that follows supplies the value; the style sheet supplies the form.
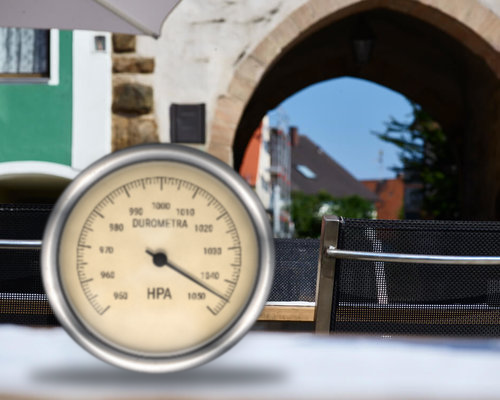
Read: {"value": 1045, "unit": "hPa"}
